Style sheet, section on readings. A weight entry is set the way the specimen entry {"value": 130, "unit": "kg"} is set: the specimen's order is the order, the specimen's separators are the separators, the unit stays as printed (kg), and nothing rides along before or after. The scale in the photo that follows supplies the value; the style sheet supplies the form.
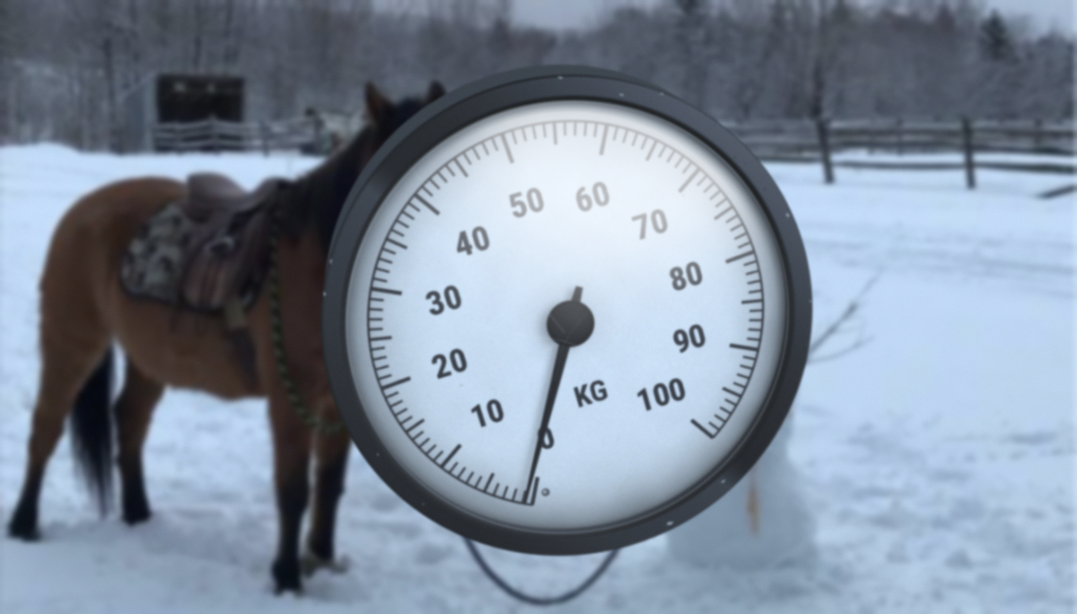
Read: {"value": 1, "unit": "kg"}
